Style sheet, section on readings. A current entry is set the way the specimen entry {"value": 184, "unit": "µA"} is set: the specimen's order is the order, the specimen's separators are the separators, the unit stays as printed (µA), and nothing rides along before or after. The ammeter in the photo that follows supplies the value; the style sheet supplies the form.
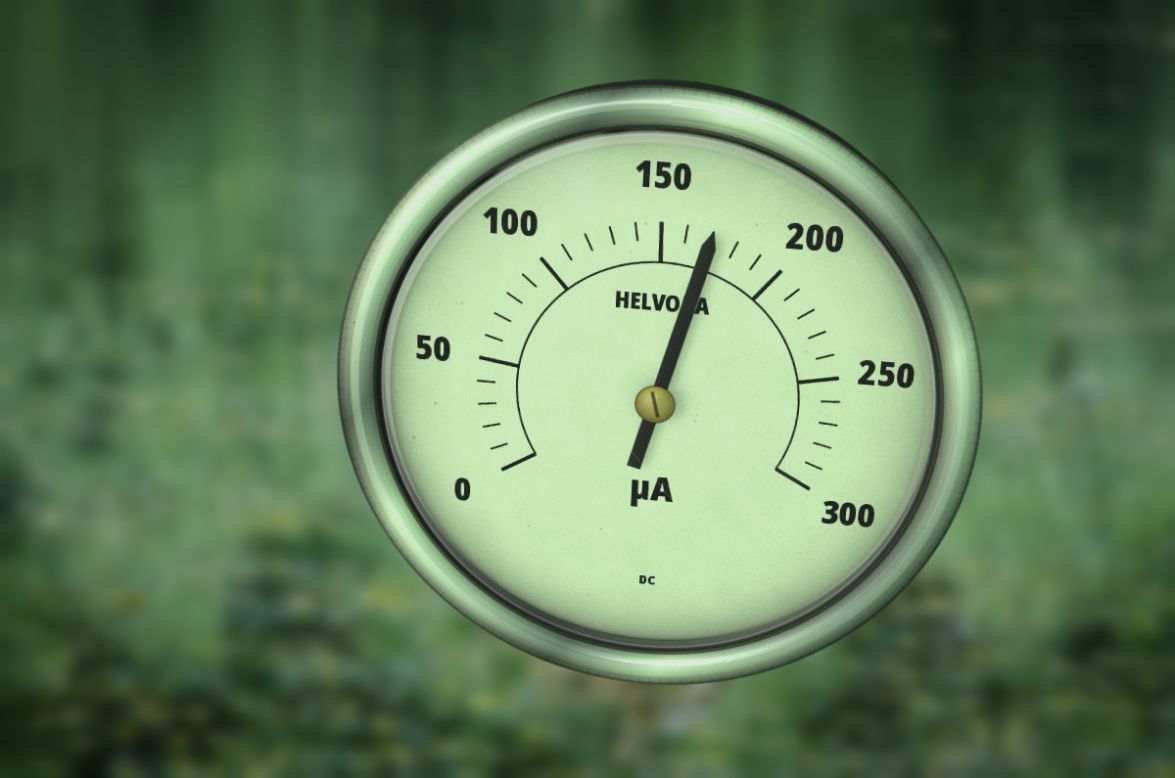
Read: {"value": 170, "unit": "µA"}
